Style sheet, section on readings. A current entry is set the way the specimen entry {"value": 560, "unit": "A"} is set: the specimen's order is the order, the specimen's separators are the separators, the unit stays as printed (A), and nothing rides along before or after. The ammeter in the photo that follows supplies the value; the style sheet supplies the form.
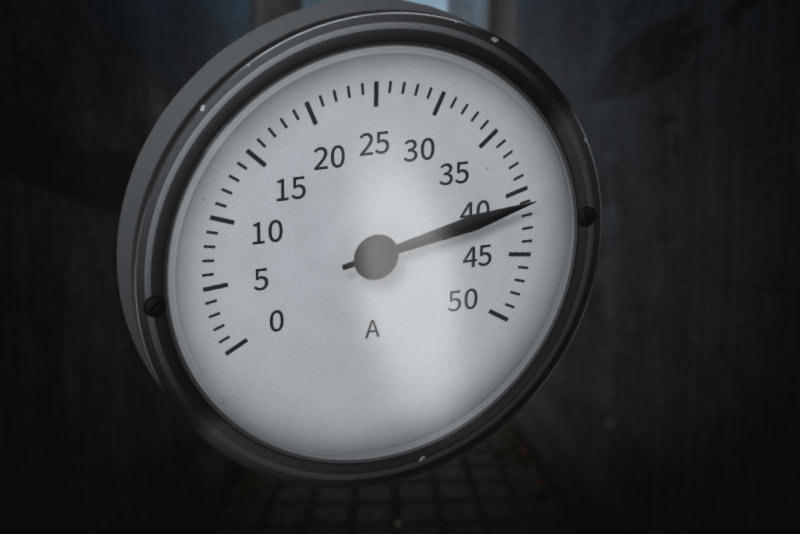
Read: {"value": 41, "unit": "A"}
